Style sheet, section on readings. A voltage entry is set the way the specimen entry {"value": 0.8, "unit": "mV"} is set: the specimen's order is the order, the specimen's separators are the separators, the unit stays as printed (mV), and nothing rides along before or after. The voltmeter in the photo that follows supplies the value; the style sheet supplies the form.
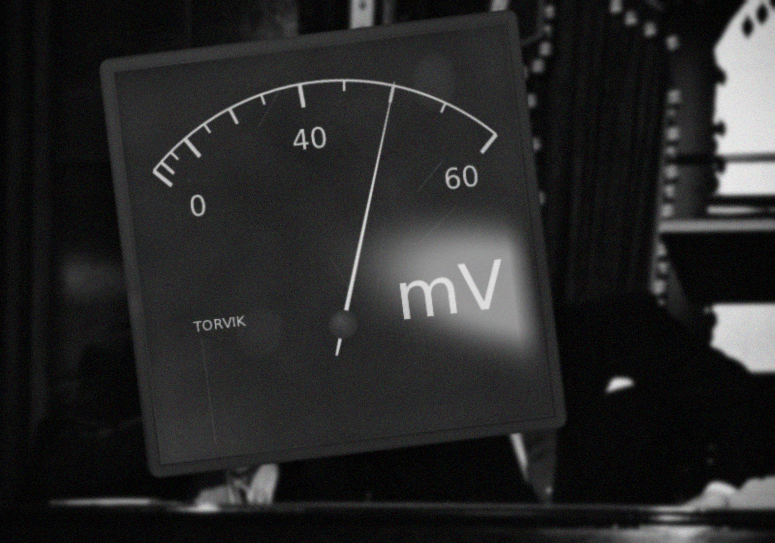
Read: {"value": 50, "unit": "mV"}
